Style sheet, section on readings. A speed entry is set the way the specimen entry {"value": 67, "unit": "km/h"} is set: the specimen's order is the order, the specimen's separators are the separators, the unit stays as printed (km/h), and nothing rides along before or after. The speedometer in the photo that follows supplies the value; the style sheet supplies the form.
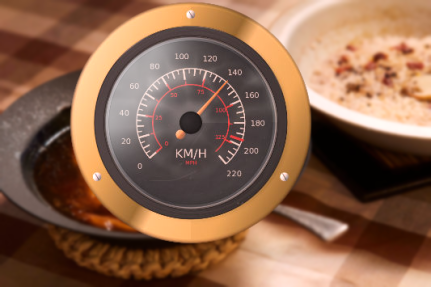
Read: {"value": 140, "unit": "km/h"}
